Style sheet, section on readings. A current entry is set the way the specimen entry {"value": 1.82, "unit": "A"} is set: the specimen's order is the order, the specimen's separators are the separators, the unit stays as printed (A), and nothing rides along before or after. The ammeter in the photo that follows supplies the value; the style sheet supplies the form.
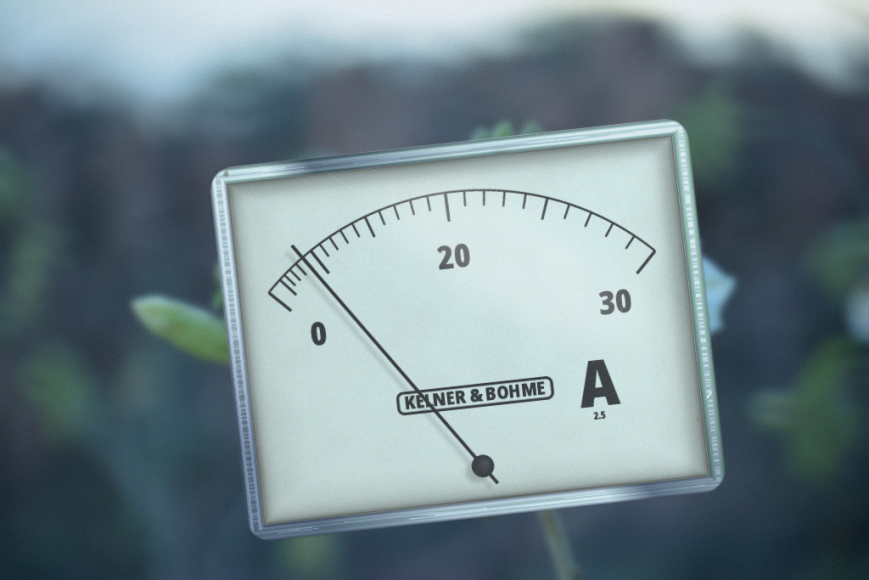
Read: {"value": 9, "unit": "A"}
